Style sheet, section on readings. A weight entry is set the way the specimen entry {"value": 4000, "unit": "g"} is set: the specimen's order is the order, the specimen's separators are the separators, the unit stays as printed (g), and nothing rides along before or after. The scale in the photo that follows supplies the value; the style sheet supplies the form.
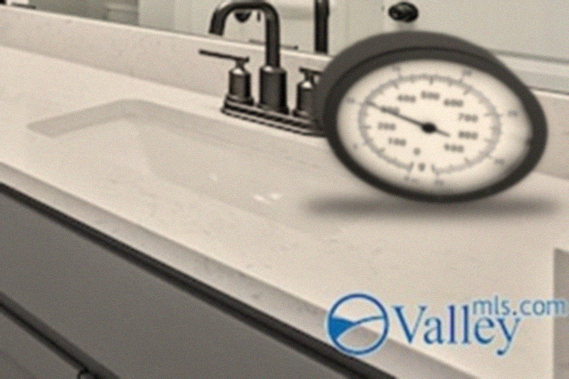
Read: {"value": 300, "unit": "g"}
